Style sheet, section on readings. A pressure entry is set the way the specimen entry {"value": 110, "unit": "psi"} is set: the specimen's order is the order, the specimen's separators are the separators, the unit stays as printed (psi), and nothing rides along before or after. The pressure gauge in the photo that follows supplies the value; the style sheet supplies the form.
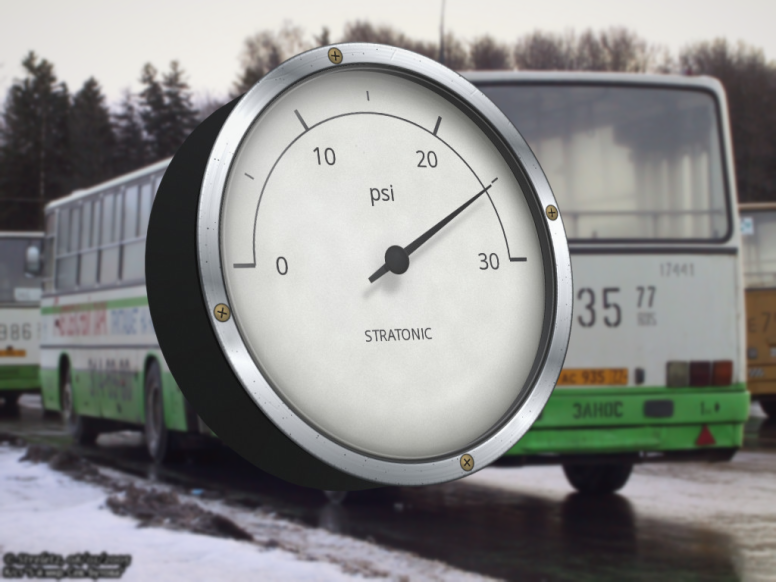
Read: {"value": 25, "unit": "psi"}
